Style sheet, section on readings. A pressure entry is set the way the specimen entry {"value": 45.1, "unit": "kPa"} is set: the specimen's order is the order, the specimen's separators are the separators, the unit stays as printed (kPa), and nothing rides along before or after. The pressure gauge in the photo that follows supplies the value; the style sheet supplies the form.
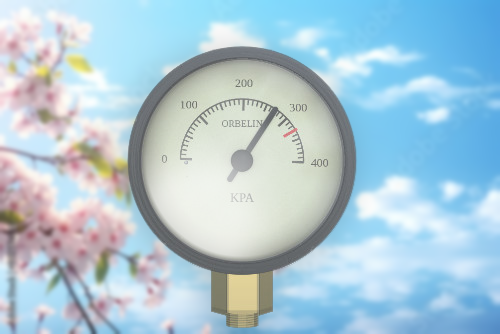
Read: {"value": 270, "unit": "kPa"}
